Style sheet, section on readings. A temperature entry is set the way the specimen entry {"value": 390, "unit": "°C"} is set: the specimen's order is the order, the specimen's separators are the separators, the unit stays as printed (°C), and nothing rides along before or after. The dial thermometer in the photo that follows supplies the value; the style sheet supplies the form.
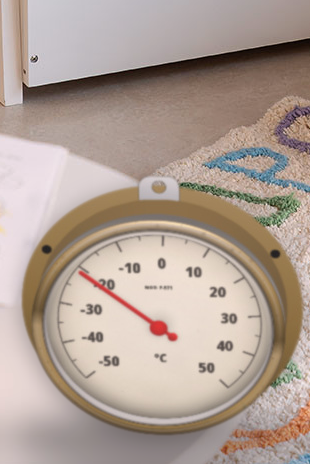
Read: {"value": -20, "unit": "°C"}
